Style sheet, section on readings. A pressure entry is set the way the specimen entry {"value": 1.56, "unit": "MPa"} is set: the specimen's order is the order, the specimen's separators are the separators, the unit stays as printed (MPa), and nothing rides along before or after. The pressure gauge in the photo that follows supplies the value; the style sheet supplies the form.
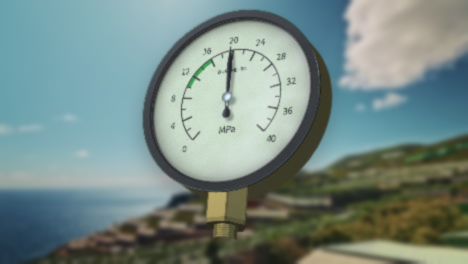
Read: {"value": 20, "unit": "MPa"}
